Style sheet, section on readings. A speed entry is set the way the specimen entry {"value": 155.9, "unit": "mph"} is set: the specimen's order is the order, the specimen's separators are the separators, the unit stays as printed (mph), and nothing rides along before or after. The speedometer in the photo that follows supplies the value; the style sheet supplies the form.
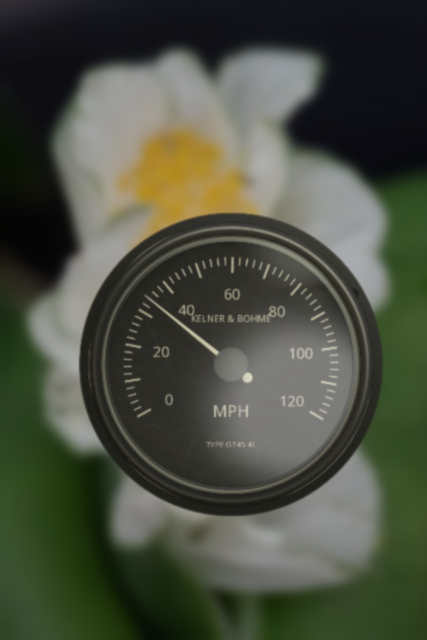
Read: {"value": 34, "unit": "mph"}
